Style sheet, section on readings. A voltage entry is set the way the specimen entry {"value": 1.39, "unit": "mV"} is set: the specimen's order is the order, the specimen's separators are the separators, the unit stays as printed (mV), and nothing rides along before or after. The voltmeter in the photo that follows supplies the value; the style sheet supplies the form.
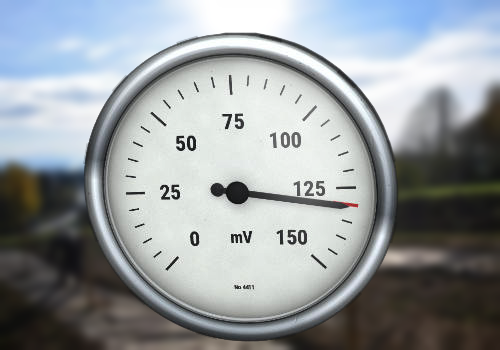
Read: {"value": 130, "unit": "mV"}
